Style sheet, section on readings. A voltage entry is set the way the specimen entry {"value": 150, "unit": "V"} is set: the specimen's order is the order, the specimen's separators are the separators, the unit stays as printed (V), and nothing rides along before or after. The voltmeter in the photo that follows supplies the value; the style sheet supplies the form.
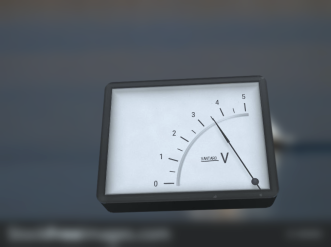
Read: {"value": 3.5, "unit": "V"}
